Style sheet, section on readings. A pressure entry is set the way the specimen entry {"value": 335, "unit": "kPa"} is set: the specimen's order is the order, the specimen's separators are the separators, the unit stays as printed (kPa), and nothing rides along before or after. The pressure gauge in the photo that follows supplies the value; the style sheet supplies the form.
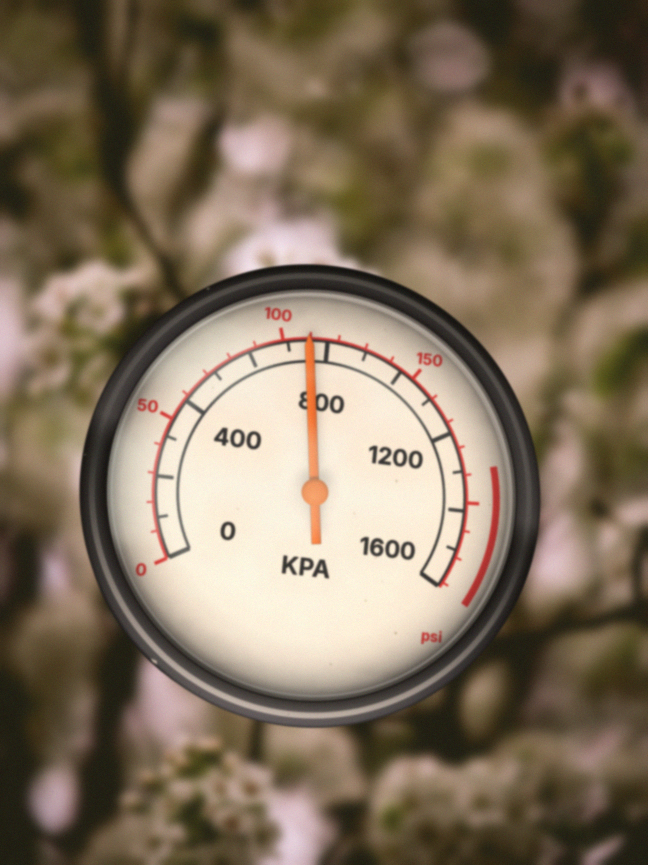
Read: {"value": 750, "unit": "kPa"}
